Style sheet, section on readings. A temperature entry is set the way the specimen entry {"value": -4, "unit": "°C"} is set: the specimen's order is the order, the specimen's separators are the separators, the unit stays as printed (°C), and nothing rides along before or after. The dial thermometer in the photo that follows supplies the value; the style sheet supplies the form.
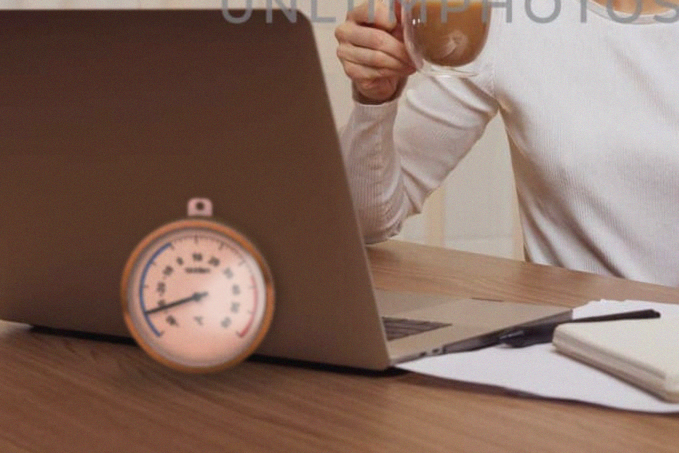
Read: {"value": -30, "unit": "°C"}
